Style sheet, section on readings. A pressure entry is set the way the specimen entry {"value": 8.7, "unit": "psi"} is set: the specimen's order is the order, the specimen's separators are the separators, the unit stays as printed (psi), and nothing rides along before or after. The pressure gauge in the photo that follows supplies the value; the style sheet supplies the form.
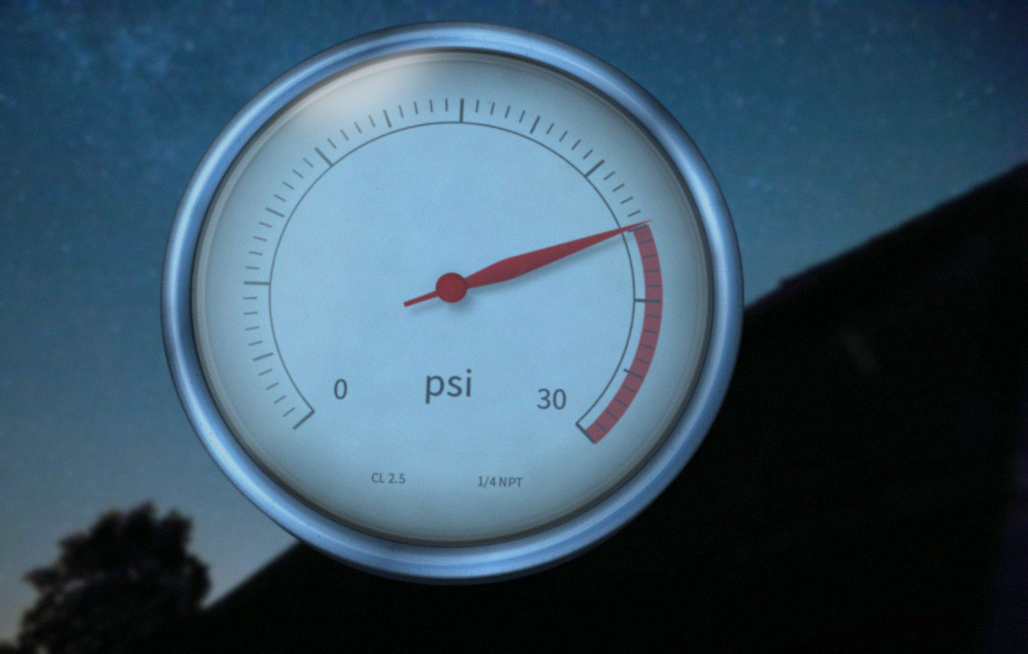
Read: {"value": 22.5, "unit": "psi"}
